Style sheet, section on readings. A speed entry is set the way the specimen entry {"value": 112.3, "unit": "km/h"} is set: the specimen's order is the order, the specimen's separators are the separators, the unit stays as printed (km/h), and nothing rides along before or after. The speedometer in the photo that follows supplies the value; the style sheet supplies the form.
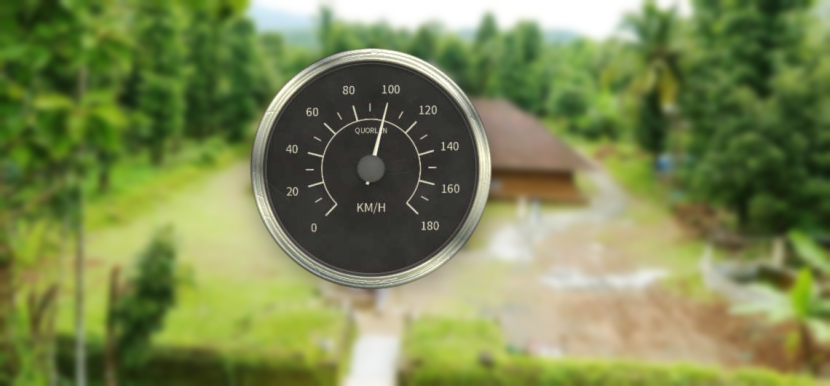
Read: {"value": 100, "unit": "km/h"}
